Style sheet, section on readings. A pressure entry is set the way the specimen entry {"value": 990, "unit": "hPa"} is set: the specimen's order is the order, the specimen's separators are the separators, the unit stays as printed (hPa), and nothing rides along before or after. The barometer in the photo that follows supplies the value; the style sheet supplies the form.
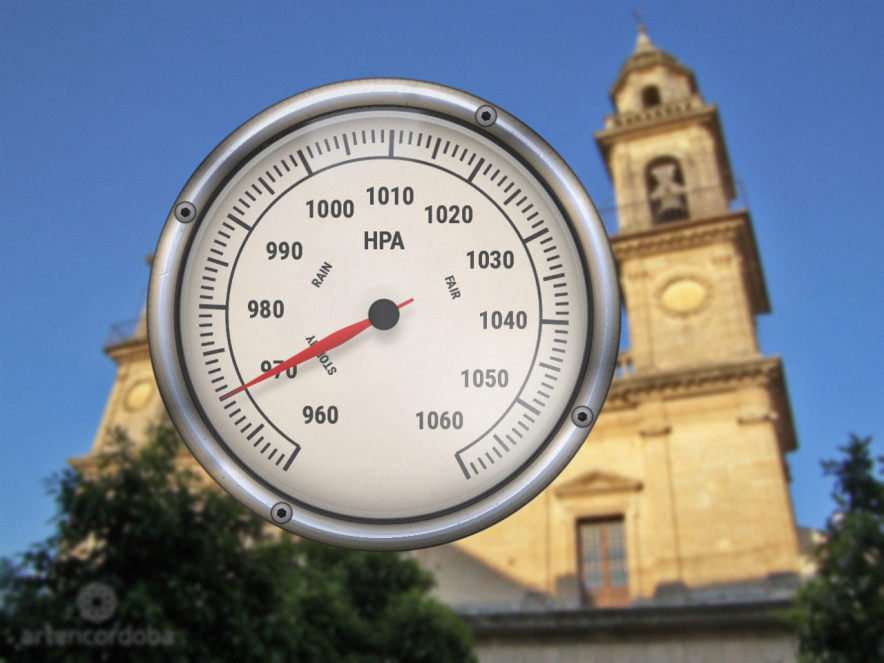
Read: {"value": 970, "unit": "hPa"}
